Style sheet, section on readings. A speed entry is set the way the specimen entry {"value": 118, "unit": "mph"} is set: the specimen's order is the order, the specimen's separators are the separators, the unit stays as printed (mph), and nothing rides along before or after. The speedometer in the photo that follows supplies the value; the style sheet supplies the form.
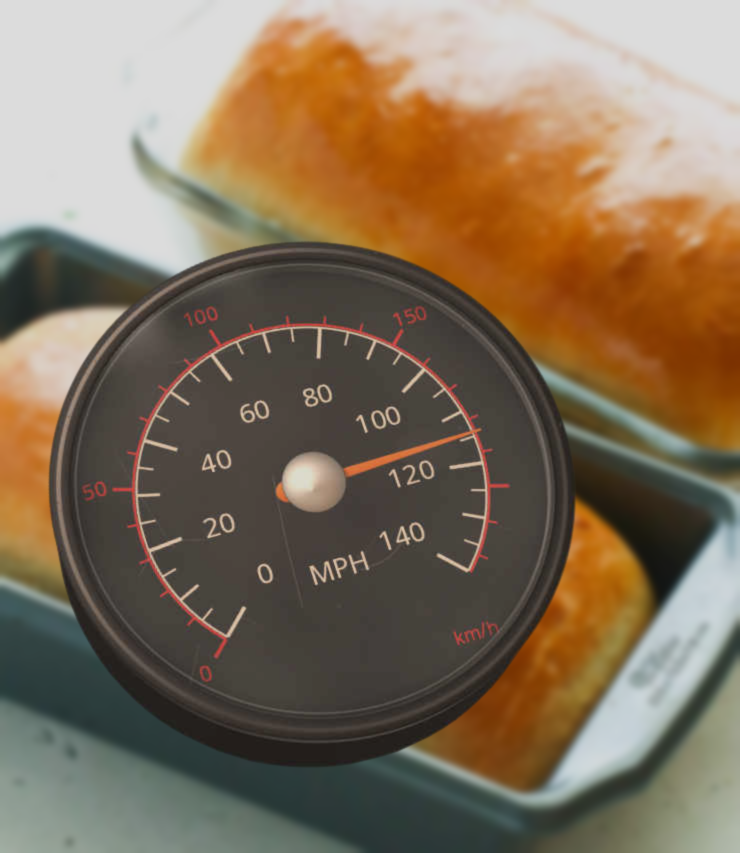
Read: {"value": 115, "unit": "mph"}
